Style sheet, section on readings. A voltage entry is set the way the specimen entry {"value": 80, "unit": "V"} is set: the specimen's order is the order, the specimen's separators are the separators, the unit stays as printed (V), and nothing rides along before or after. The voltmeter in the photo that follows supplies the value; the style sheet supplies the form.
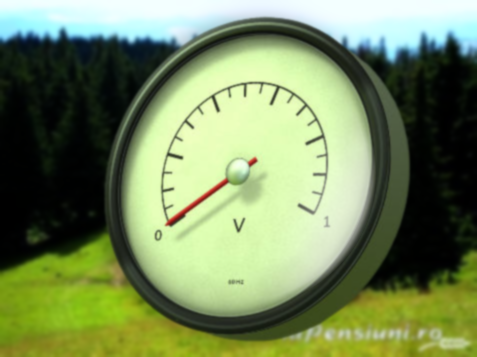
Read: {"value": 0, "unit": "V"}
